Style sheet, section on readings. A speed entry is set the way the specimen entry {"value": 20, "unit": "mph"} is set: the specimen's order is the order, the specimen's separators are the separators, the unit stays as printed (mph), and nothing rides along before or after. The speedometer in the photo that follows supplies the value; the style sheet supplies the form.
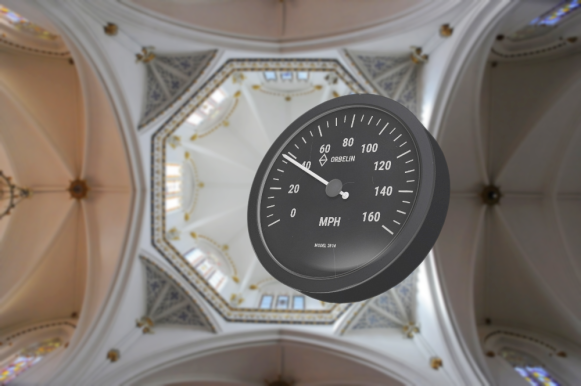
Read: {"value": 37.5, "unit": "mph"}
